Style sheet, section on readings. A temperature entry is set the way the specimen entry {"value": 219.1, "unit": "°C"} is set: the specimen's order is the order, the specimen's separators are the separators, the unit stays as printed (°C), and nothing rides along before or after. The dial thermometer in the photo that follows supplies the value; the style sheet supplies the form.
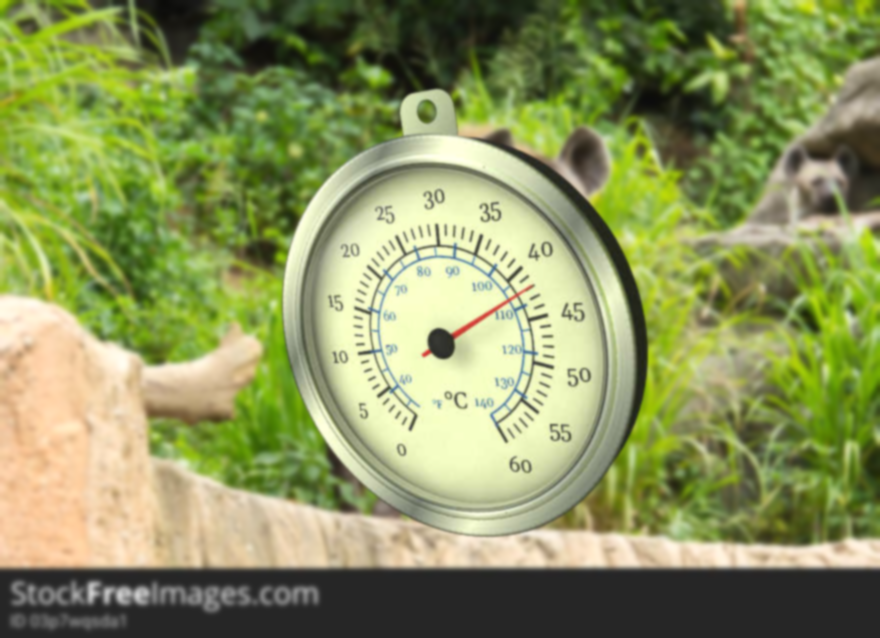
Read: {"value": 42, "unit": "°C"}
